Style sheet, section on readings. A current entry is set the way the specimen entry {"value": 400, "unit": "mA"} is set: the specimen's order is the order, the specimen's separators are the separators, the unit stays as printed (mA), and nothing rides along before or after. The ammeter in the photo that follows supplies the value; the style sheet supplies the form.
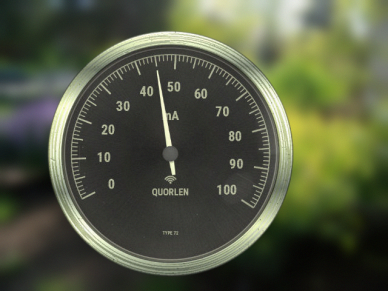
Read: {"value": 45, "unit": "mA"}
